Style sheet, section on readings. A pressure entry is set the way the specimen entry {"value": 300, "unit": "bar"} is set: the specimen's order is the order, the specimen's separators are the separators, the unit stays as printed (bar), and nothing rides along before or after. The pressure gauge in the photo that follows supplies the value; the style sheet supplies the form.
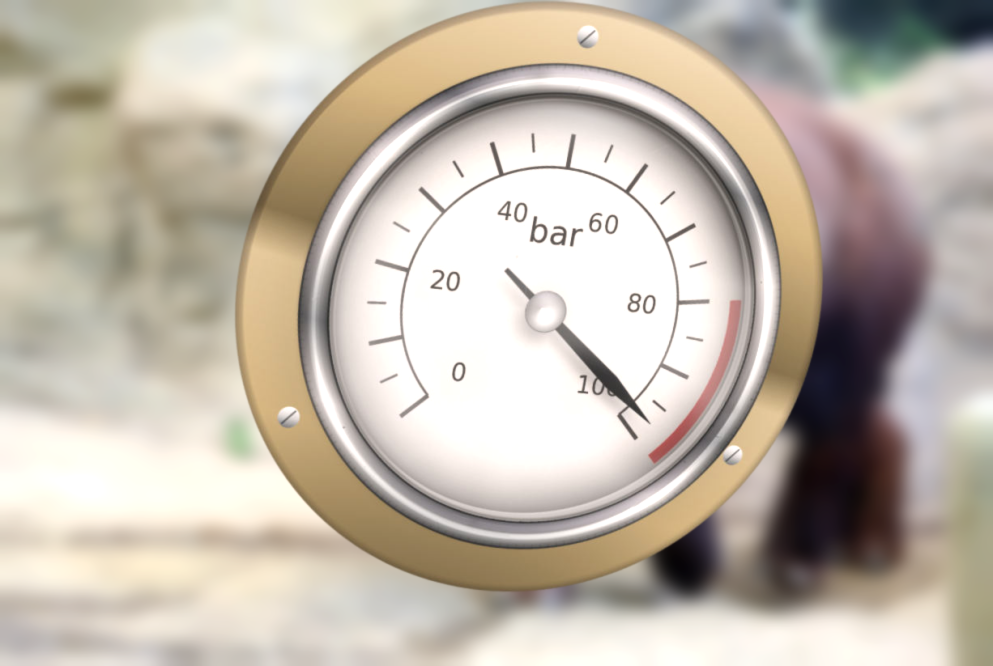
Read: {"value": 97.5, "unit": "bar"}
